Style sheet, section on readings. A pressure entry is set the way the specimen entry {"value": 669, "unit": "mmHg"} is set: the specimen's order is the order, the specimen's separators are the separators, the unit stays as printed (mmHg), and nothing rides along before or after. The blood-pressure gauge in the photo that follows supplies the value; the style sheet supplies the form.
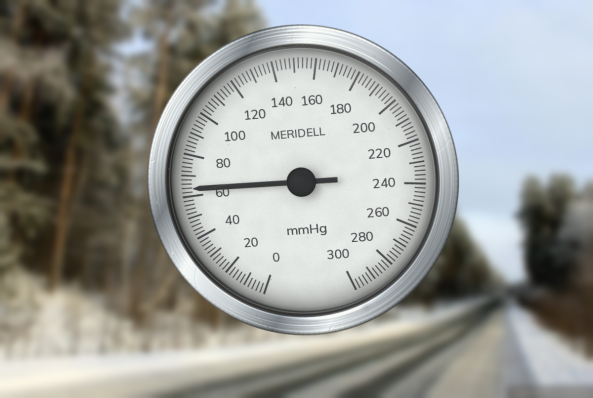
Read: {"value": 64, "unit": "mmHg"}
